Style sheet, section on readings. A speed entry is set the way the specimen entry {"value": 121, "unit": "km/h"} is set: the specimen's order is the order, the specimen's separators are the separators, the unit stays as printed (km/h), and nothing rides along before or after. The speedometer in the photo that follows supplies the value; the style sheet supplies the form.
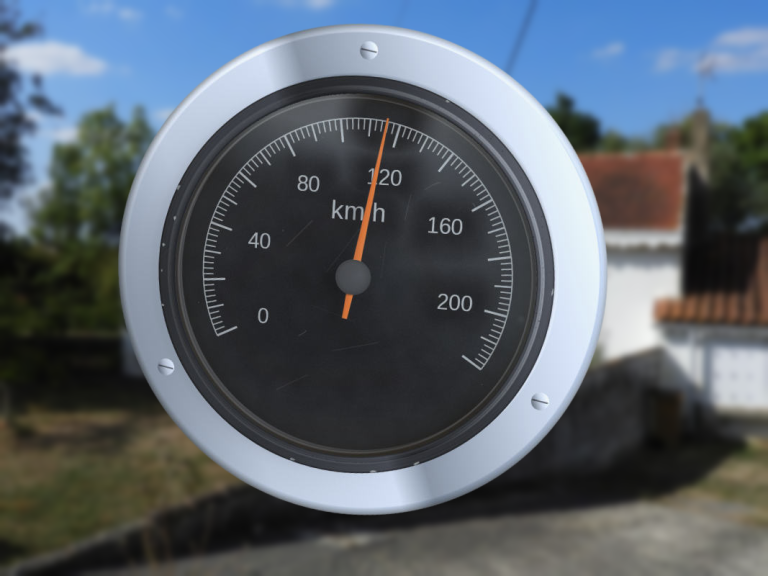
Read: {"value": 116, "unit": "km/h"}
